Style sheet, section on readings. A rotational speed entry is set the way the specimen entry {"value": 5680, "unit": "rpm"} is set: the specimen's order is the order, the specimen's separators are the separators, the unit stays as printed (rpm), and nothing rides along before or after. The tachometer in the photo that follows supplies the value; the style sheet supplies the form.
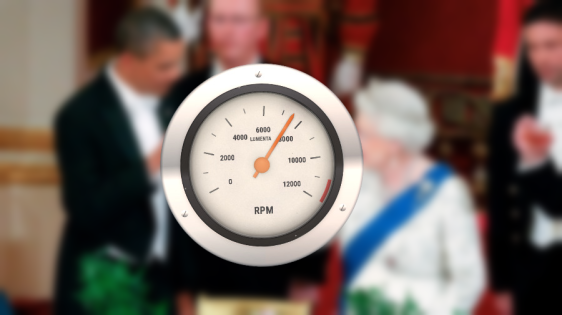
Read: {"value": 7500, "unit": "rpm"}
